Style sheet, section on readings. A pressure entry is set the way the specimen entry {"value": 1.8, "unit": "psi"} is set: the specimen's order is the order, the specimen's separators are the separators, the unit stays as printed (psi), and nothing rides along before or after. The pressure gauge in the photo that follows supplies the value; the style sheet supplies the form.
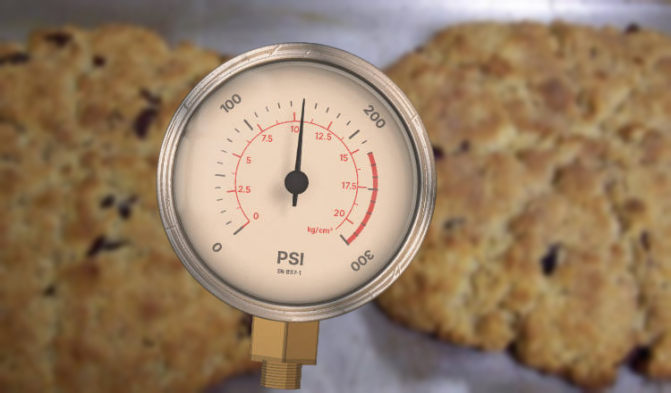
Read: {"value": 150, "unit": "psi"}
